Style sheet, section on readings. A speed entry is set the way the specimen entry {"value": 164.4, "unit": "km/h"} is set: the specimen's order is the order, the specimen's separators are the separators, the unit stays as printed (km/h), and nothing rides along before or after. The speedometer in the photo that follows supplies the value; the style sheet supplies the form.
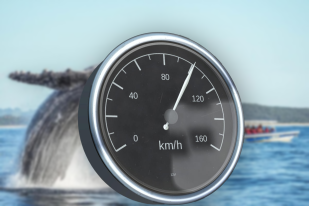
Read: {"value": 100, "unit": "km/h"}
